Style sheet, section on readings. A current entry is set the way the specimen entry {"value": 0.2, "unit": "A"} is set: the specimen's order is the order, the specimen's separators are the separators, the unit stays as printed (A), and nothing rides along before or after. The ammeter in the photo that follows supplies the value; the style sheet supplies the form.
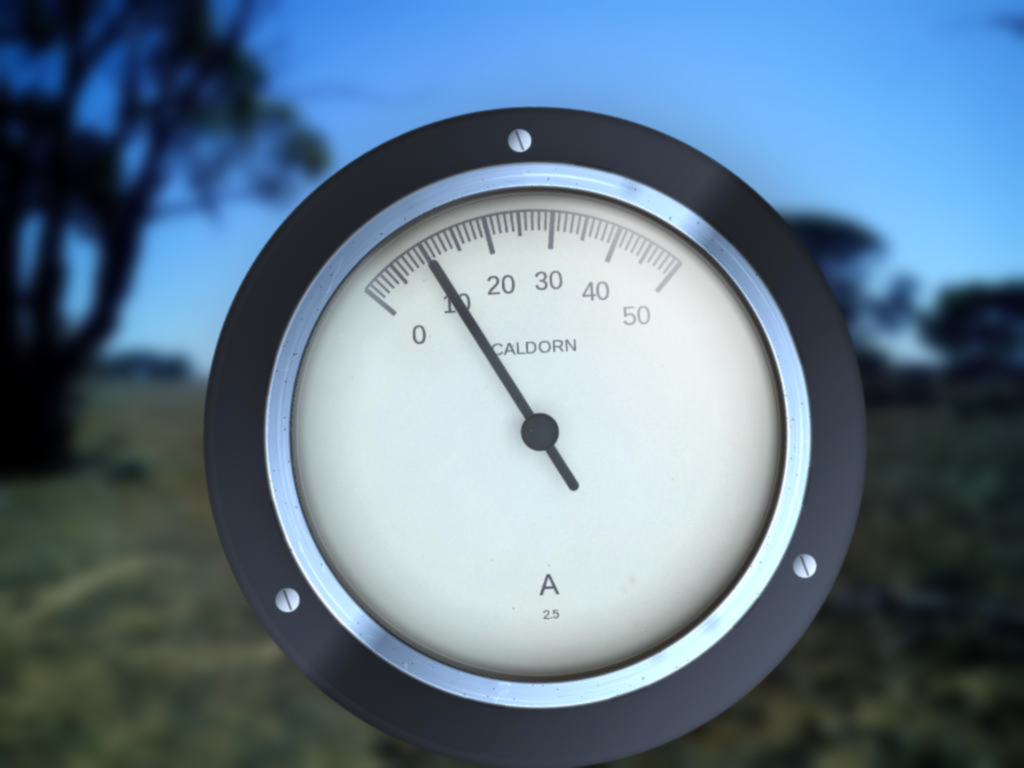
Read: {"value": 10, "unit": "A"}
